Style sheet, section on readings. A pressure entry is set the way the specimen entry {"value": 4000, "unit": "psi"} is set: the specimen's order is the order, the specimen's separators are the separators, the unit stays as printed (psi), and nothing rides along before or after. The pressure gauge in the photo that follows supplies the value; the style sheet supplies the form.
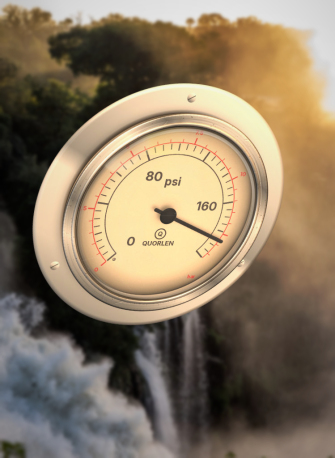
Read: {"value": 185, "unit": "psi"}
